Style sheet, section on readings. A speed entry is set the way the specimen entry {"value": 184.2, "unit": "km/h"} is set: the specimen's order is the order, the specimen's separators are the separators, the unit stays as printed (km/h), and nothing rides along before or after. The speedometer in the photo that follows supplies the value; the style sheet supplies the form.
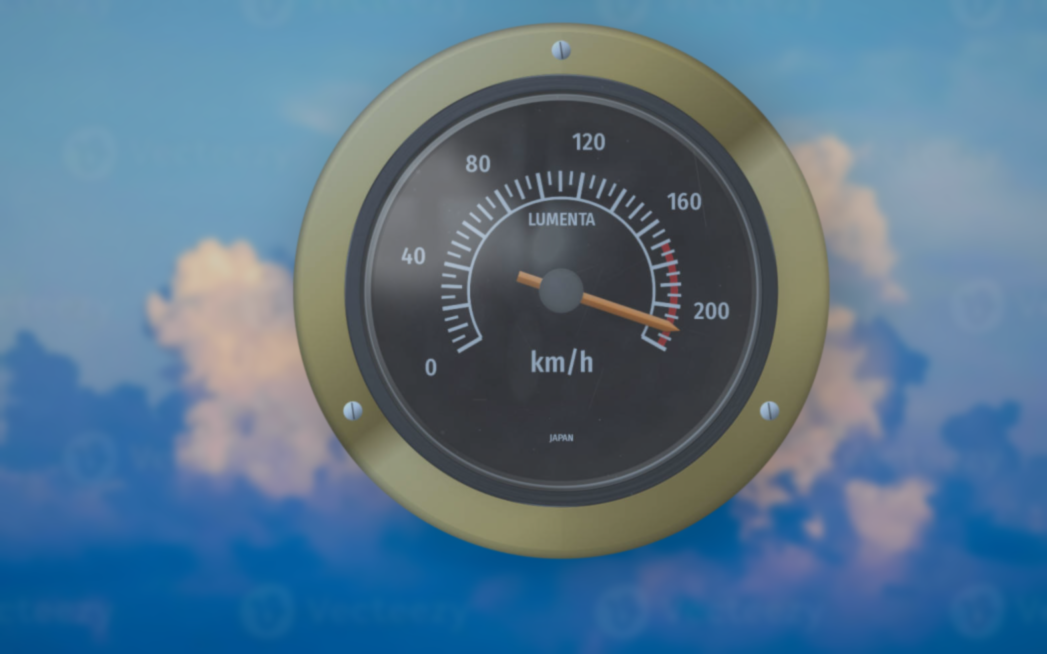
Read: {"value": 210, "unit": "km/h"}
